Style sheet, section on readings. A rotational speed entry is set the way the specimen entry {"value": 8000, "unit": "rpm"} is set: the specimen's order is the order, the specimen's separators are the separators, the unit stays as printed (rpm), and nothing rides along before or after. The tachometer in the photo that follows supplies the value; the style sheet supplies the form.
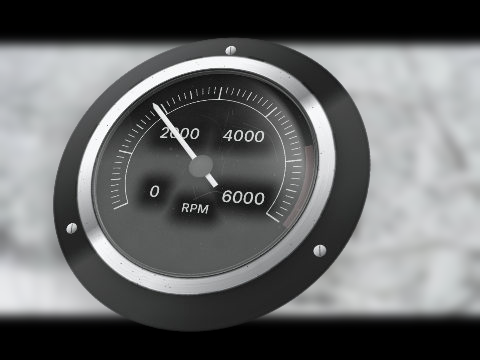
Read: {"value": 1900, "unit": "rpm"}
